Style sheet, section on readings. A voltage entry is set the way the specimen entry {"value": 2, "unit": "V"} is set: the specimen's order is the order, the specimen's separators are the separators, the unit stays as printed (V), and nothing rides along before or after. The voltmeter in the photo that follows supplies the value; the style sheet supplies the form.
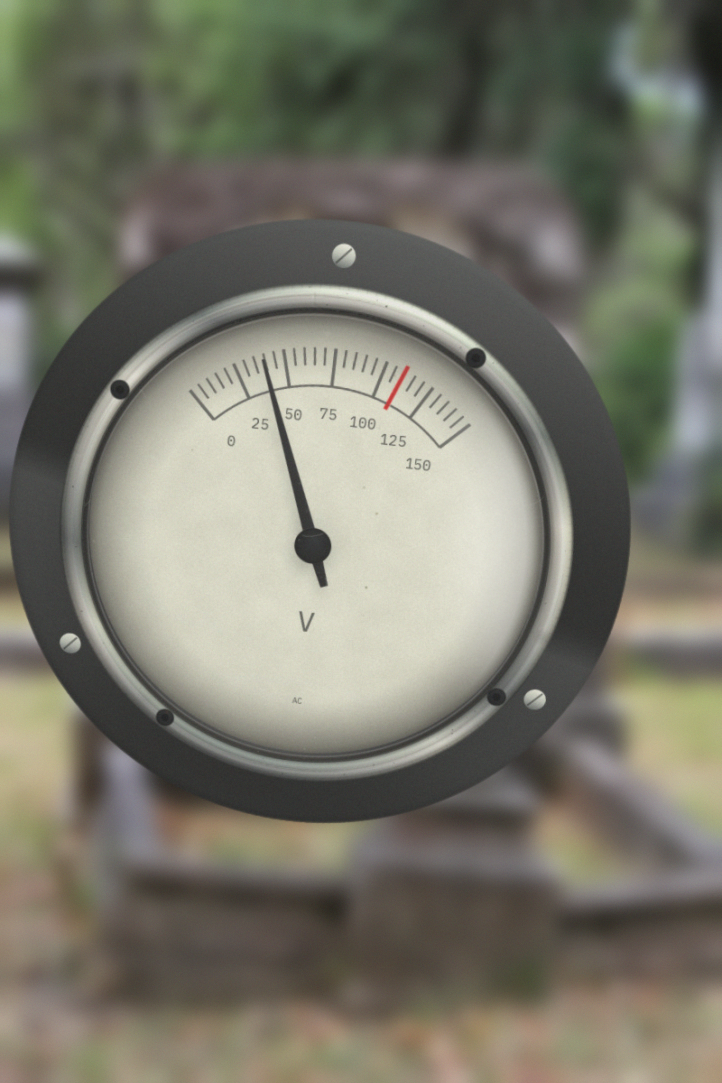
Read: {"value": 40, "unit": "V"}
